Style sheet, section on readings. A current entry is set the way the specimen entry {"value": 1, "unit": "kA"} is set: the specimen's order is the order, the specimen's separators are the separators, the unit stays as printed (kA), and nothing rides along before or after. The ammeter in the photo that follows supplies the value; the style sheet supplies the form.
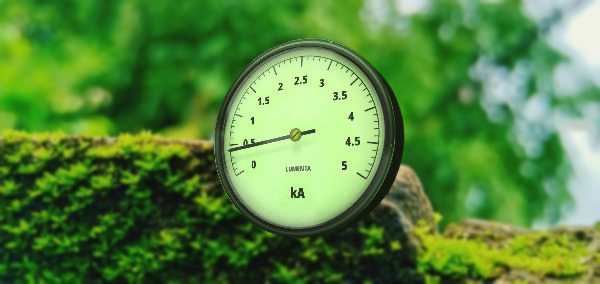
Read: {"value": 0.4, "unit": "kA"}
